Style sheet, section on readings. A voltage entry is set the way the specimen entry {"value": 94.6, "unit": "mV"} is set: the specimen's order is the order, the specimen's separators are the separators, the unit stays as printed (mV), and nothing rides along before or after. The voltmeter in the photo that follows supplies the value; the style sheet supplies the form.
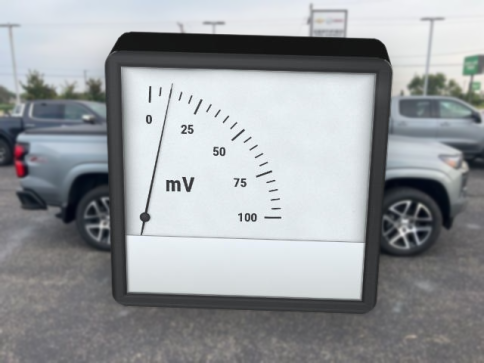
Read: {"value": 10, "unit": "mV"}
